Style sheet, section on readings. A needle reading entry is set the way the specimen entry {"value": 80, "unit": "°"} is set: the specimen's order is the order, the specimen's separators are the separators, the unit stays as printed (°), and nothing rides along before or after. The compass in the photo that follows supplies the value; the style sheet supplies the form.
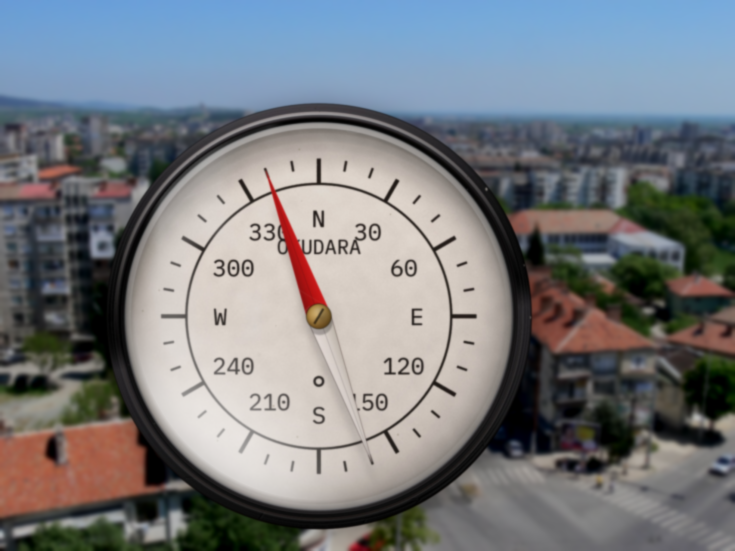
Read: {"value": 340, "unit": "°"}
